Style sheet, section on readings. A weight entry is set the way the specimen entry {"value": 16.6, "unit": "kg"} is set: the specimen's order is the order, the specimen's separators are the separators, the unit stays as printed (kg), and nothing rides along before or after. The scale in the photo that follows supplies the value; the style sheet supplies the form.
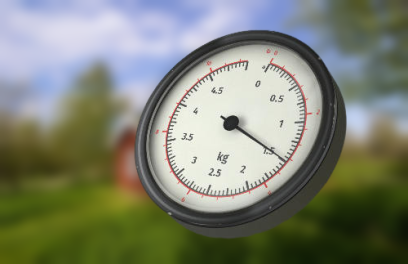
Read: {"value": 1.5, "unit": "kg"}
